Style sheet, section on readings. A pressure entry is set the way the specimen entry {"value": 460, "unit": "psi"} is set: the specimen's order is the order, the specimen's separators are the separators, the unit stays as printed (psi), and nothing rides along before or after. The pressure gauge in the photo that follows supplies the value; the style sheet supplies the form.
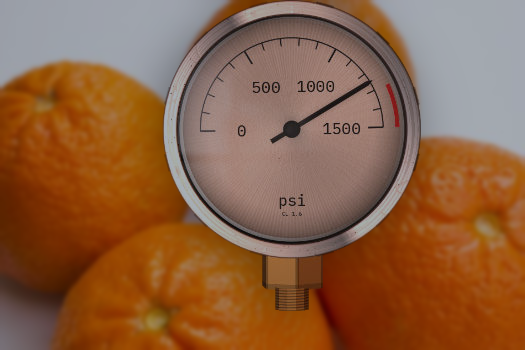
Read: {"value": 1250, "unit": "psi"}
